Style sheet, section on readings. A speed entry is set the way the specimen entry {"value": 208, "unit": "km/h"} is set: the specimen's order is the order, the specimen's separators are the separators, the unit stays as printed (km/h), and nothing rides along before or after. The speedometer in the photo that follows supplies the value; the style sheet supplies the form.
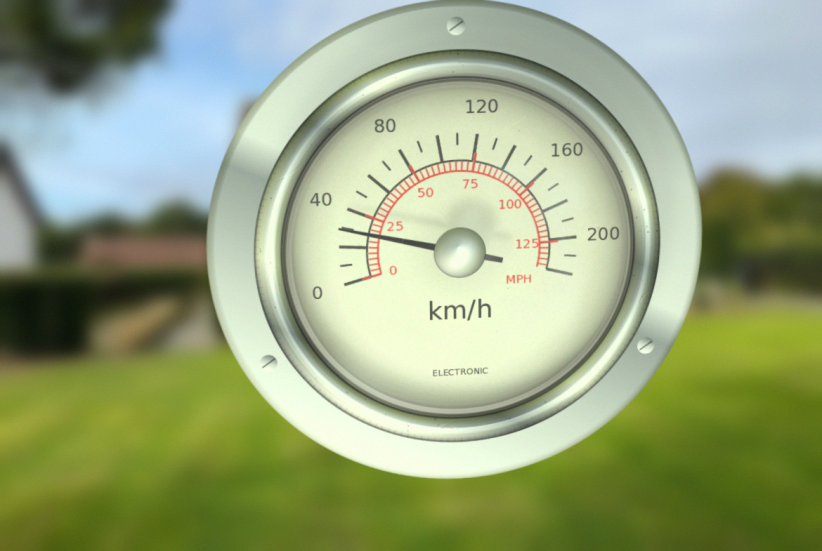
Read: {"value": 30, "unit": "km/h"}
